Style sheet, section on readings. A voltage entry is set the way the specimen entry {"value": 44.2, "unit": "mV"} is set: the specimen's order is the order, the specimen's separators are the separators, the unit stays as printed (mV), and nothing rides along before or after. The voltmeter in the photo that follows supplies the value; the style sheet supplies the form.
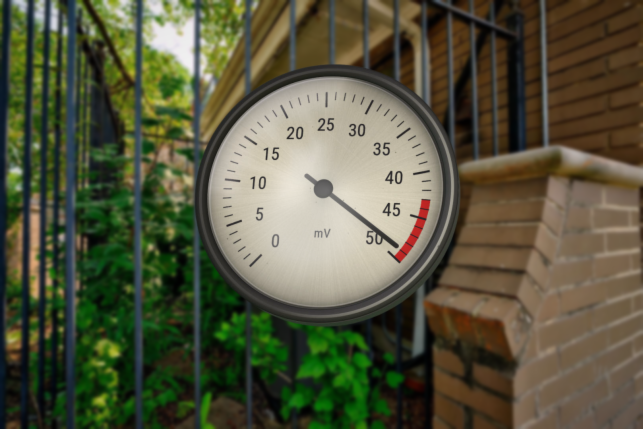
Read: {"value": 49, "unit": "mV"}
